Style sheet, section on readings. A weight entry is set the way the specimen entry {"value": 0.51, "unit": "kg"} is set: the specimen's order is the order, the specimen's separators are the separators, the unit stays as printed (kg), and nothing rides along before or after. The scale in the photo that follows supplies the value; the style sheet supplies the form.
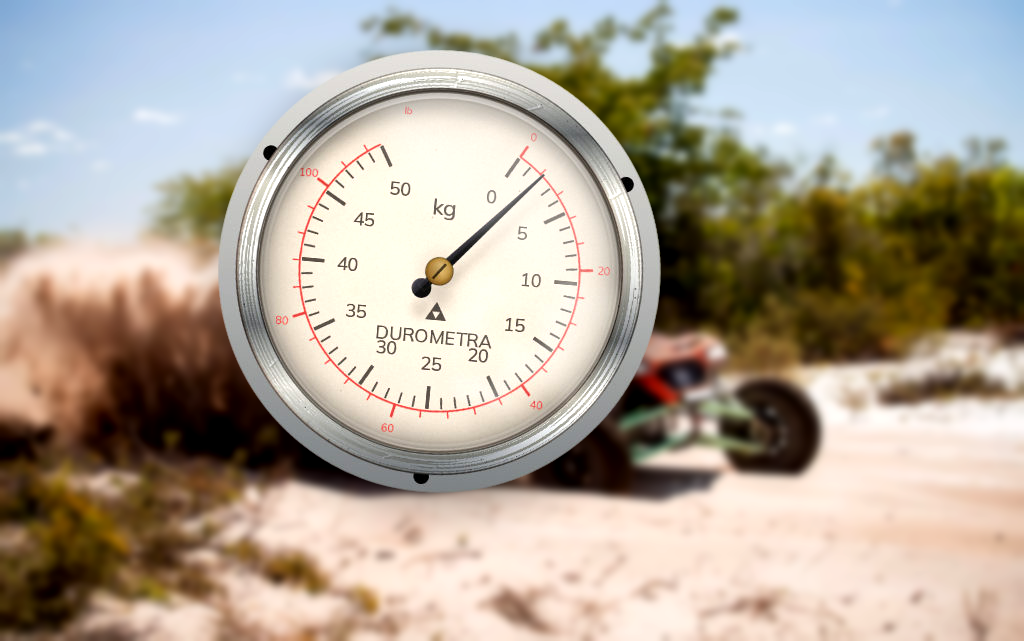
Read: {"value": 2, "unit": "kg"}
